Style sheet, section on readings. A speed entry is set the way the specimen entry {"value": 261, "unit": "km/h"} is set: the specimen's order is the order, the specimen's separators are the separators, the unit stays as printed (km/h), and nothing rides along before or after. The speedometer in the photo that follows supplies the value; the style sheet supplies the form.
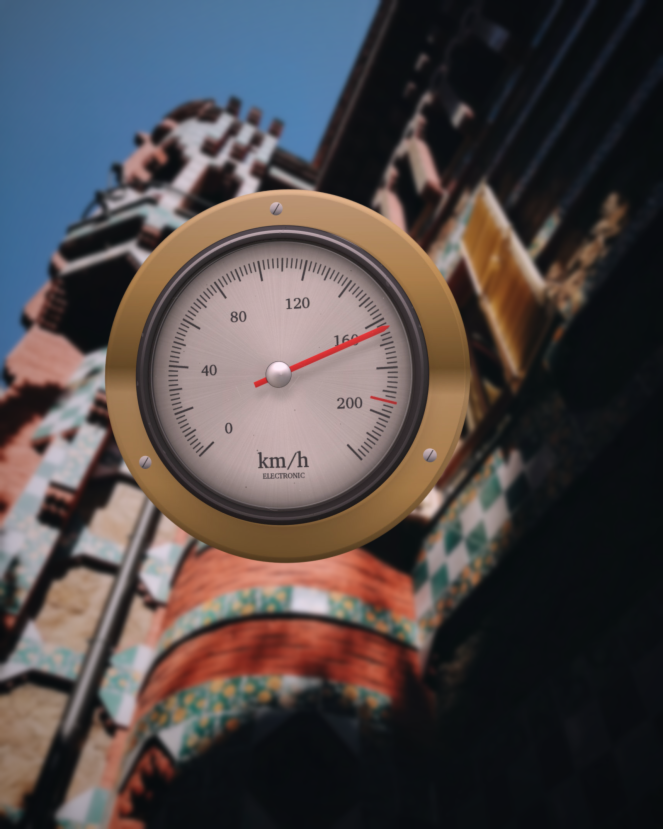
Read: {"value": 164, "unit": "km/h"}
